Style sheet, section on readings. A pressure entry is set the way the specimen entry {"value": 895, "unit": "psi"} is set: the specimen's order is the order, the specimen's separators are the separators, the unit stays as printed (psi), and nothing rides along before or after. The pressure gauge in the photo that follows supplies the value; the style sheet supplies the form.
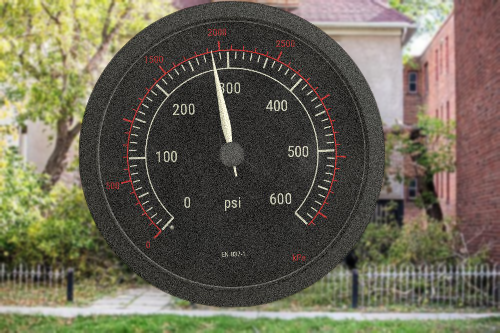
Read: {"value": 280, "unit": "psi"}
